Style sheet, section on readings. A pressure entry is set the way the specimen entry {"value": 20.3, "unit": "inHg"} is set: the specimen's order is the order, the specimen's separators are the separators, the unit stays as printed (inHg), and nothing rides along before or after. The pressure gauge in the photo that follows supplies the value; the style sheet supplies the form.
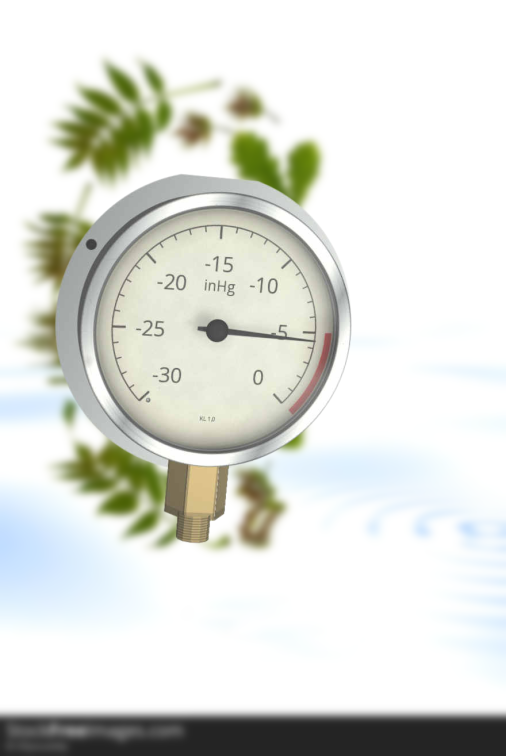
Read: {"value": -4.5, "unit": "inHg"}
